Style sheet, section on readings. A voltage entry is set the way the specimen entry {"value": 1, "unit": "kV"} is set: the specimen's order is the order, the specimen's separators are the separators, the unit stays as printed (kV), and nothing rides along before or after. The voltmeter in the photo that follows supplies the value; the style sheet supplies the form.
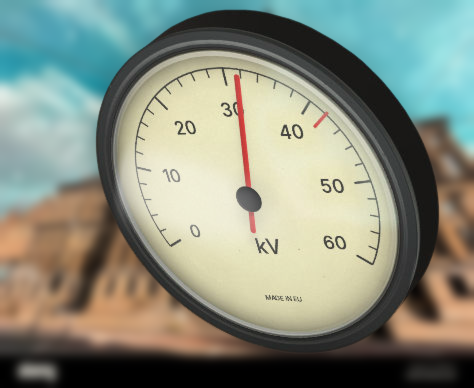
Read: {"value": 32, "unit": "kV"}
